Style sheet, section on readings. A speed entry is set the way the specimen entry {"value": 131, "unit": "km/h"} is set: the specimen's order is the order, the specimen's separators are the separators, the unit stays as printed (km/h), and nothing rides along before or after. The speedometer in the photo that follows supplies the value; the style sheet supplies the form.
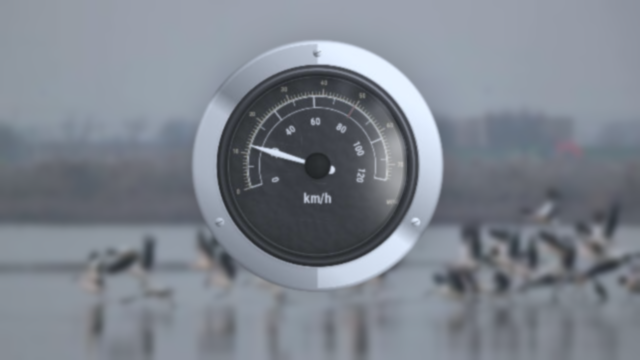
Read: {"value": 20, "unit": "km/h"}
